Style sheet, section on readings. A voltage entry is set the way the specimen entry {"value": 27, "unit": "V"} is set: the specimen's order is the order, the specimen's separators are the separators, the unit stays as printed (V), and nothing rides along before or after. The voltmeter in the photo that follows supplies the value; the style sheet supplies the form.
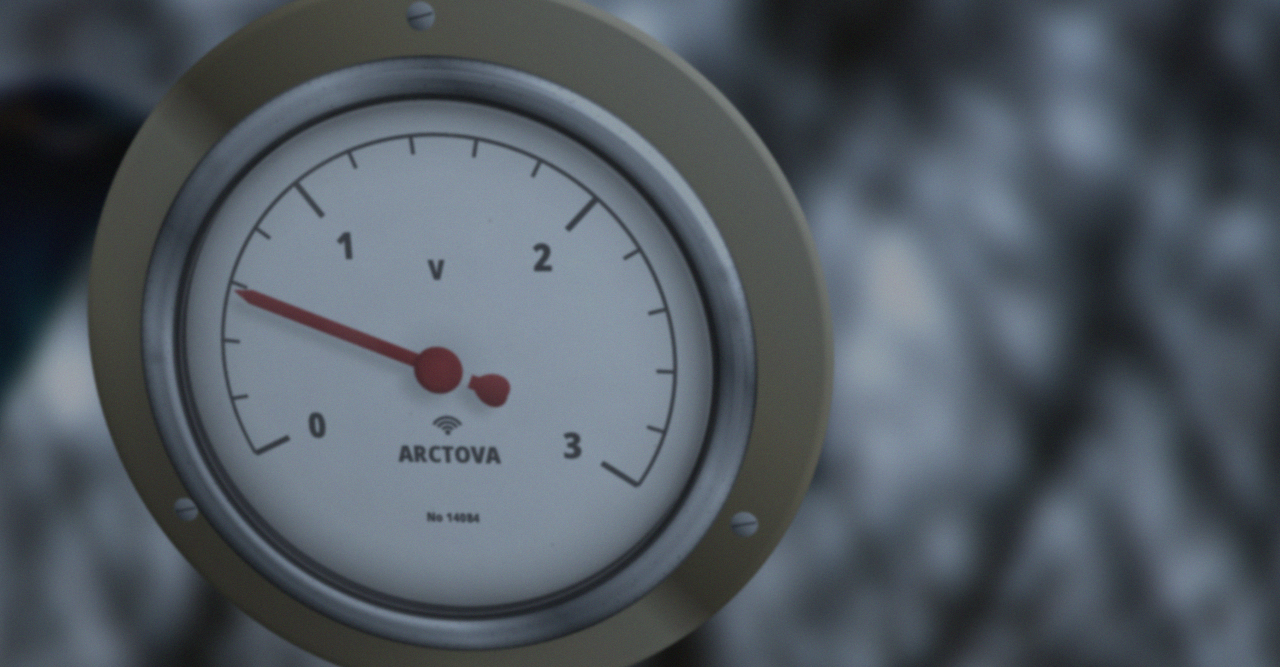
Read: {"value": 0.6, "unit": "V"}
